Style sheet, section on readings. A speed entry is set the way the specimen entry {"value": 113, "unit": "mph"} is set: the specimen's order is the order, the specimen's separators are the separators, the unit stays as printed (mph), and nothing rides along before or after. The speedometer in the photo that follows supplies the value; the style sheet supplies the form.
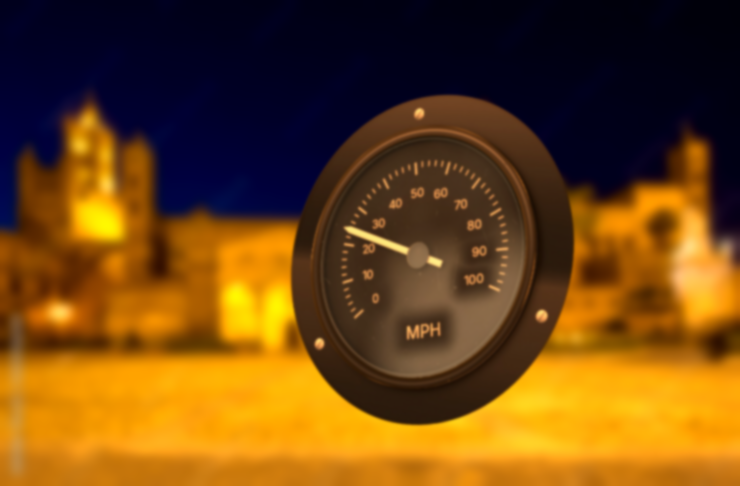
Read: {"value": 24, "unit": "mph"}
